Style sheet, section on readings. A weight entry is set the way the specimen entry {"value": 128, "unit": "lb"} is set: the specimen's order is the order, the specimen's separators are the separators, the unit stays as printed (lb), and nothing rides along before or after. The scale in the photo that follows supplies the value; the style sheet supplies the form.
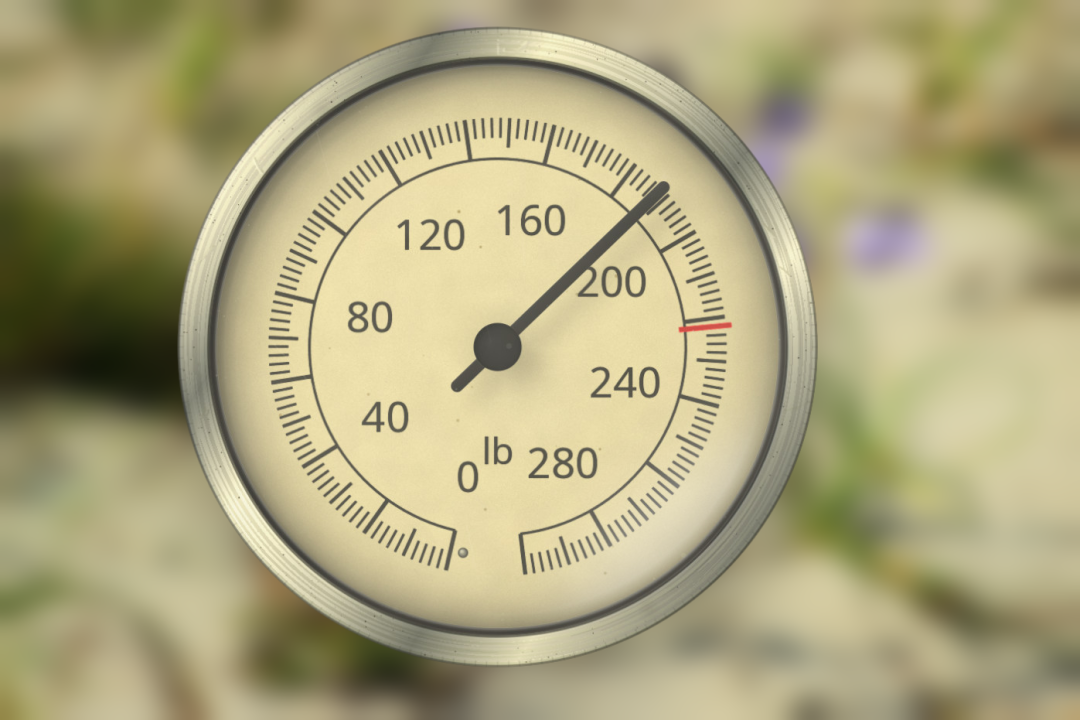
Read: {"value": 188, "unit": "lb"}
